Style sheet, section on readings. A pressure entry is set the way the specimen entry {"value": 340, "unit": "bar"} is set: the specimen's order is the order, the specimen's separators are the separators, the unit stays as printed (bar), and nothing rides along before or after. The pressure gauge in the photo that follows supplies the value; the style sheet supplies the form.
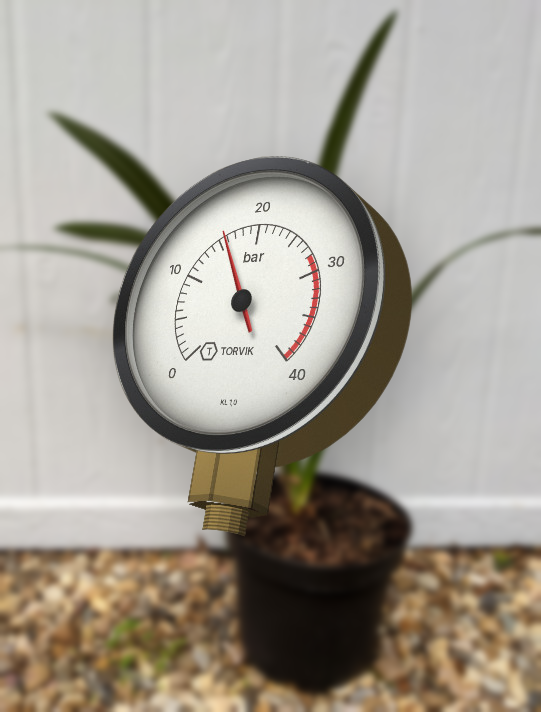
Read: {"value": 16, "unit": "bar"}
